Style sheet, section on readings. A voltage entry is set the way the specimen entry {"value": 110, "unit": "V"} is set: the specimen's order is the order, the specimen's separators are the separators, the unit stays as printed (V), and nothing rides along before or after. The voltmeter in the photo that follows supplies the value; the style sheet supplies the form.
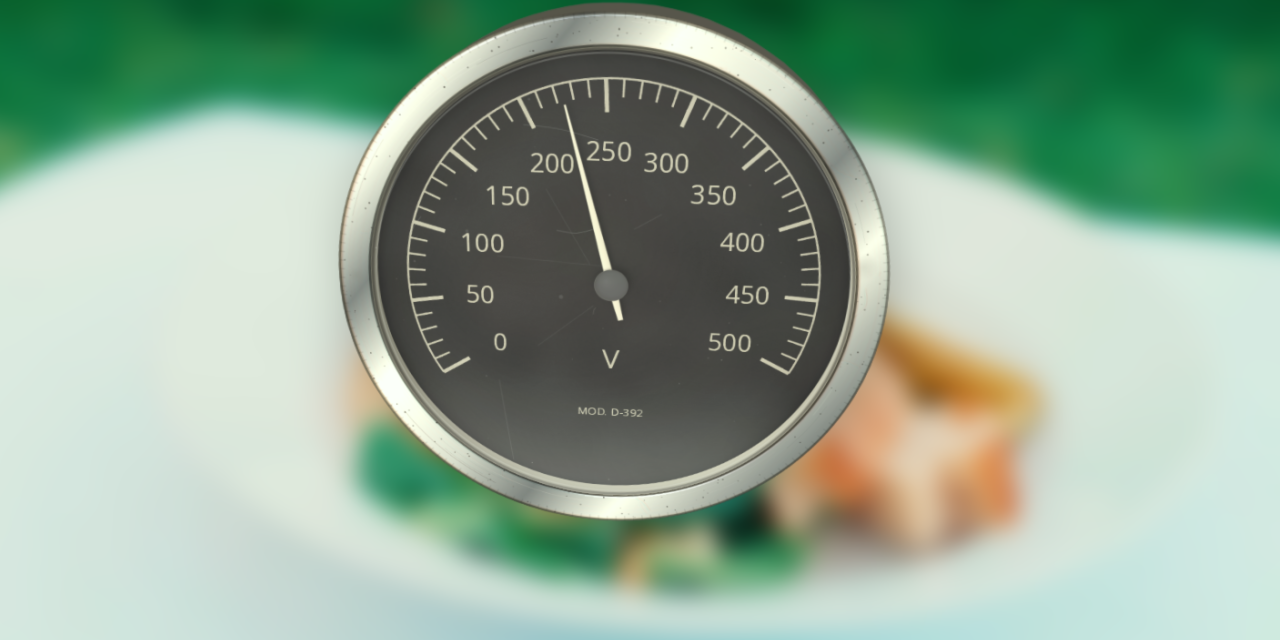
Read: {"value": 225, "unit": "V"}
